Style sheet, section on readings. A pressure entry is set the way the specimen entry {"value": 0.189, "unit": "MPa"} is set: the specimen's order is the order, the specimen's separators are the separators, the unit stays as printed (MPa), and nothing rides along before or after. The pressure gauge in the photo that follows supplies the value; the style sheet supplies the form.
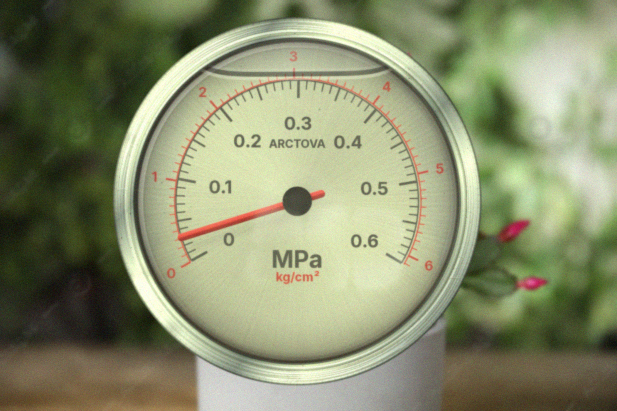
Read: {"value": 0.03, "unit": "MPa"}
